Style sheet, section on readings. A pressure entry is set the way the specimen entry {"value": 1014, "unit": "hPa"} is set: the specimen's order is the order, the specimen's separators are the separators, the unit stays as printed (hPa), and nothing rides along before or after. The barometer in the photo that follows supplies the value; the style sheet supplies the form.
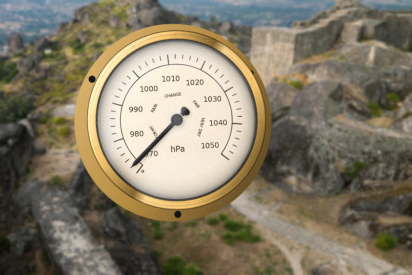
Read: {"value": 972, "unit": "hPa"}
